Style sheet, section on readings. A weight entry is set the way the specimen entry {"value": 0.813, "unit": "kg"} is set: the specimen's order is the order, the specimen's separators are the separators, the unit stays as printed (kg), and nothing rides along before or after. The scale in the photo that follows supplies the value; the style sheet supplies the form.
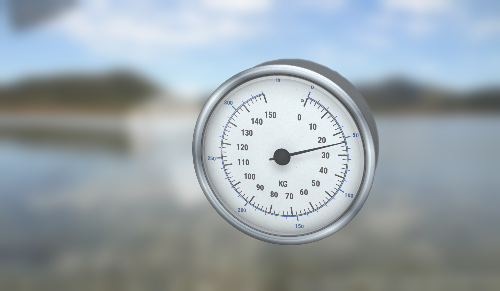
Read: {"value": 24, "unit": "kg"}
